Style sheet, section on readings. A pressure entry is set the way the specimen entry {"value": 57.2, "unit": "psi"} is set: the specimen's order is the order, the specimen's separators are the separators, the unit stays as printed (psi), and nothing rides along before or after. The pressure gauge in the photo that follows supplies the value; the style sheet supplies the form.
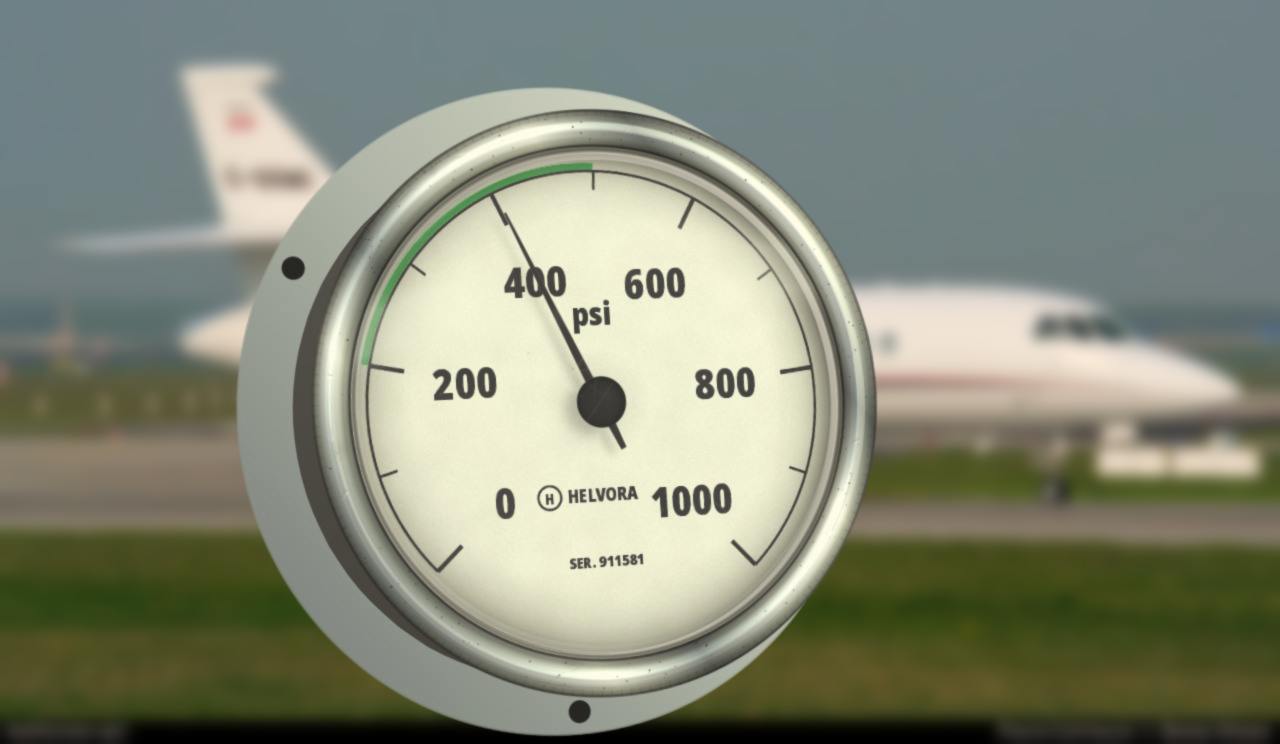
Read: {"value": 400, "unit": "psi"}
